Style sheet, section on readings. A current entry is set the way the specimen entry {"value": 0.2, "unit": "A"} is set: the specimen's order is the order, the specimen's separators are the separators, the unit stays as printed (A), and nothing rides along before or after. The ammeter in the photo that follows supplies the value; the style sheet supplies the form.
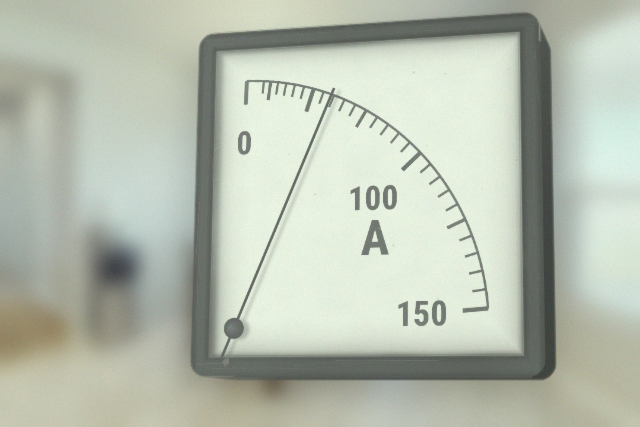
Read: {"value": 60, "unit": "A"}
